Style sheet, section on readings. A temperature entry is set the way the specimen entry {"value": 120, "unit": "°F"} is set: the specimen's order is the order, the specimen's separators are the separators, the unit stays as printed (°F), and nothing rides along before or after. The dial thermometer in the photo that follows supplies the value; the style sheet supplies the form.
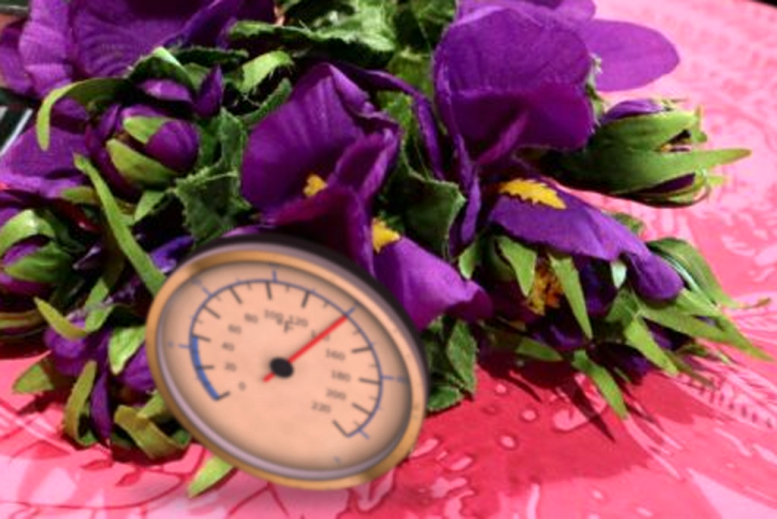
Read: {"value": 140, "unit": "°F"}
